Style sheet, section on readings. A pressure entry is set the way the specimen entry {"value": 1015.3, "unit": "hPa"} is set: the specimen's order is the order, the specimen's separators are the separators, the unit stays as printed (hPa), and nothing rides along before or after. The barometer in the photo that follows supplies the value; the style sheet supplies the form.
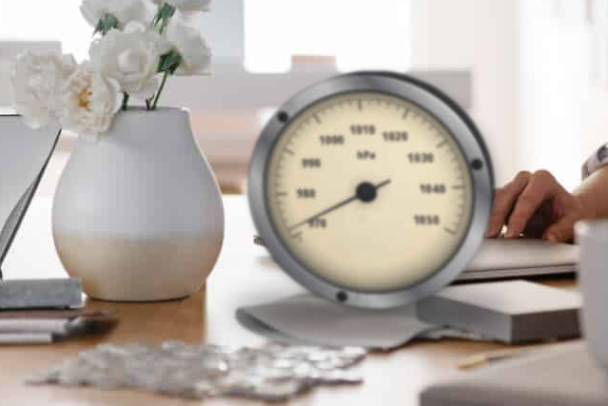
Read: {"value": 972, "unit": "hPa"}
